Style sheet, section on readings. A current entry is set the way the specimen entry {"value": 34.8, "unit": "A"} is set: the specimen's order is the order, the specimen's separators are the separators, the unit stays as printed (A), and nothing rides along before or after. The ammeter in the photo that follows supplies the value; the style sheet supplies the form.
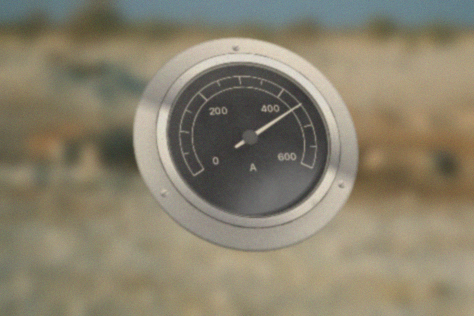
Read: {"value": 450, "unit": "A"}
